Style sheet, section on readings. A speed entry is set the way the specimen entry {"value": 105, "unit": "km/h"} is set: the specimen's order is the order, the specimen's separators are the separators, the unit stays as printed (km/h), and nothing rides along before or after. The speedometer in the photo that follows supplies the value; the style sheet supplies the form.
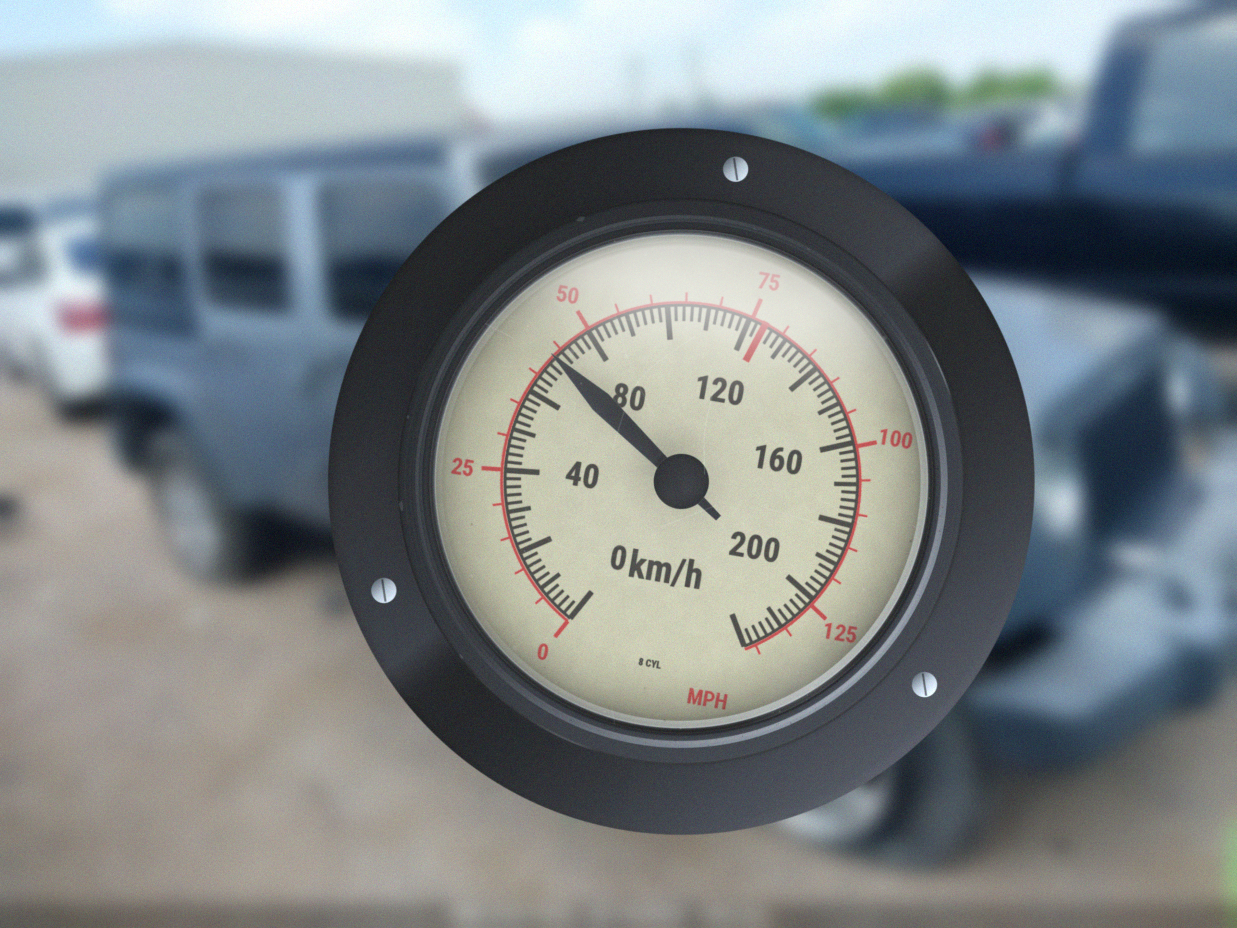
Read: {"value": 70, "unit": "km/h"}
